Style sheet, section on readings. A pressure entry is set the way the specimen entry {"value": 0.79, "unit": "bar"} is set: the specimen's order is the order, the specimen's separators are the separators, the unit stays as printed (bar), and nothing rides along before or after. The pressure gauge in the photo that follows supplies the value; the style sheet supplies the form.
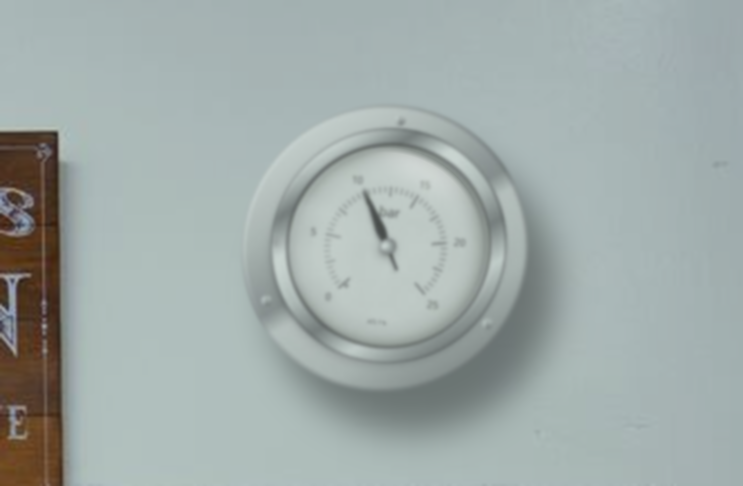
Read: {"value": 10, "unit": "bar"}
